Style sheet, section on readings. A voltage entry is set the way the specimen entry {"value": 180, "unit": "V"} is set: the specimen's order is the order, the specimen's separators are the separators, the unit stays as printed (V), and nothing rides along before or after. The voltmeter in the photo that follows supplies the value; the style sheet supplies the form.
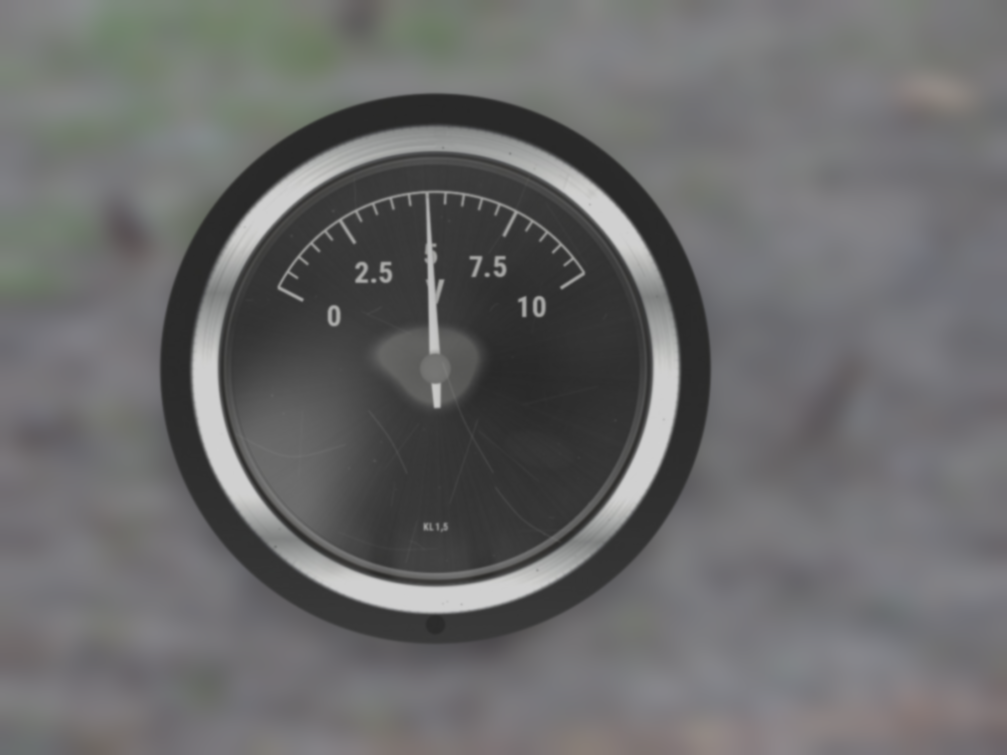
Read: {"value": 5, "unit": "V"}
